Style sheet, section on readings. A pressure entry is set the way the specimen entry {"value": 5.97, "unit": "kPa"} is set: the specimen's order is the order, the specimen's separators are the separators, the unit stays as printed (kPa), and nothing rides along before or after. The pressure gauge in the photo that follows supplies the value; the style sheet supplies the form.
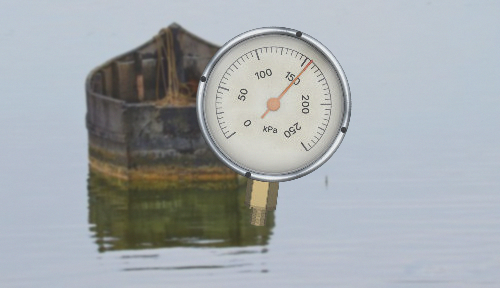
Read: {"value": 155, "unit": "kPa"}
